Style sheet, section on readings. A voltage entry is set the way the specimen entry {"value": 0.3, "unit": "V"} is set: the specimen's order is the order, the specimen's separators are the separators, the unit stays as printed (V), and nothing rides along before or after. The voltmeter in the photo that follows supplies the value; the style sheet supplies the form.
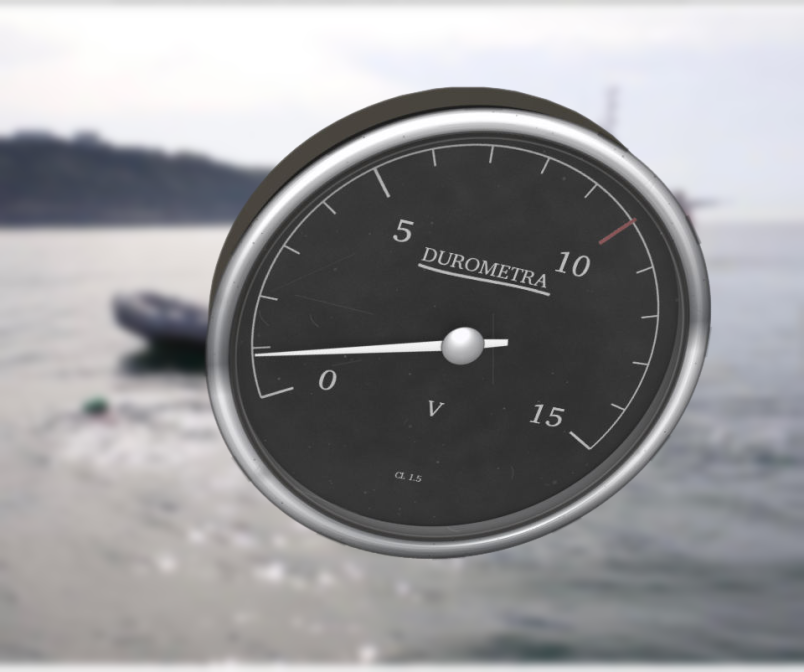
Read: {"value": 1, "unit": "V"}
